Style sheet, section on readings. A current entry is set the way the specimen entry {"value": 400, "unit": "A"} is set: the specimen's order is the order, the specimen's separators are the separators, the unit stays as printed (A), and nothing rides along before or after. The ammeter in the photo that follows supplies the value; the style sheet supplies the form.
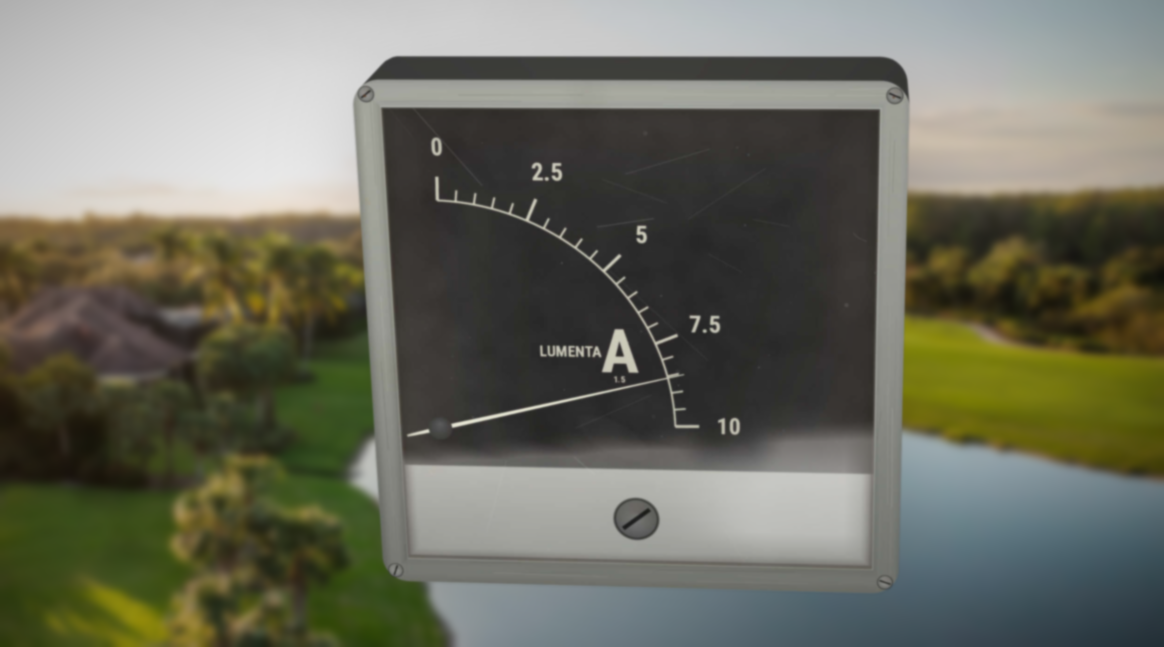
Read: {"value": 8.5, "unit": "A"}
